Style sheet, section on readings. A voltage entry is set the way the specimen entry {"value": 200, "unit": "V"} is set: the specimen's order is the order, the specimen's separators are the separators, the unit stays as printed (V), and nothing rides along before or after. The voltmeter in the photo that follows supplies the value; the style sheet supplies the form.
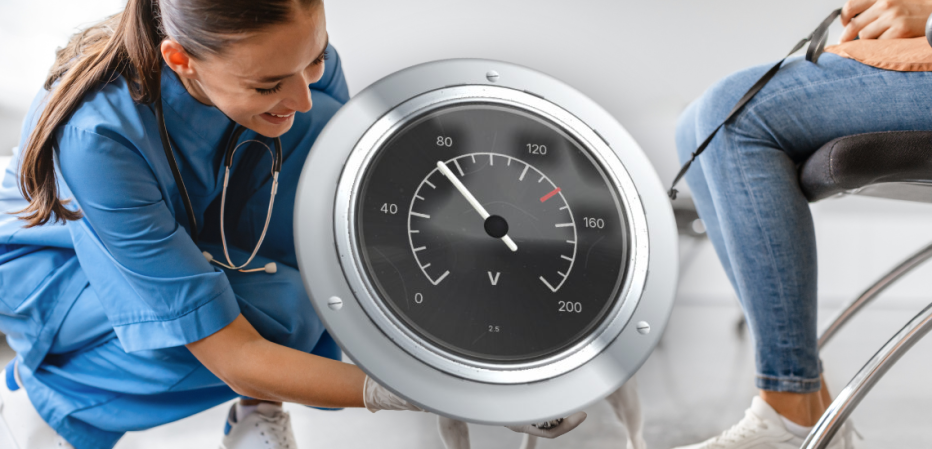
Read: {"value": 70, "unit": "V"}
